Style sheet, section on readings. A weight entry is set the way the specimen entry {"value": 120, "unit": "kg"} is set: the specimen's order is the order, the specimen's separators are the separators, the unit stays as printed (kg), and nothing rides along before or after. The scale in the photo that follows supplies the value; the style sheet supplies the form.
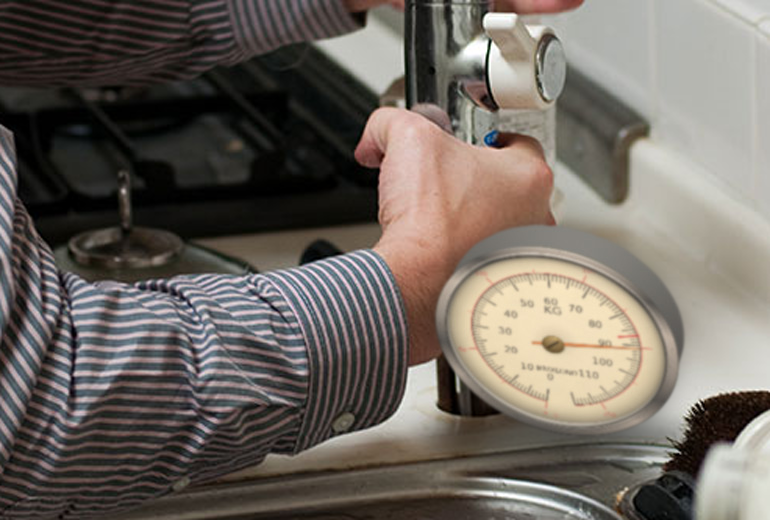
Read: {"value": 90, "unit": "kg"}
